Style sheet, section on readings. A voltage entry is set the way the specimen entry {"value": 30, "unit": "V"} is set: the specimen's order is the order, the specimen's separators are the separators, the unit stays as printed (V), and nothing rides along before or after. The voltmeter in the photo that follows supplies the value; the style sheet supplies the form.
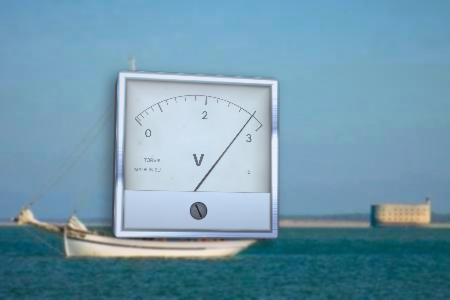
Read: {"value": 2.8, "unit": "V"}
